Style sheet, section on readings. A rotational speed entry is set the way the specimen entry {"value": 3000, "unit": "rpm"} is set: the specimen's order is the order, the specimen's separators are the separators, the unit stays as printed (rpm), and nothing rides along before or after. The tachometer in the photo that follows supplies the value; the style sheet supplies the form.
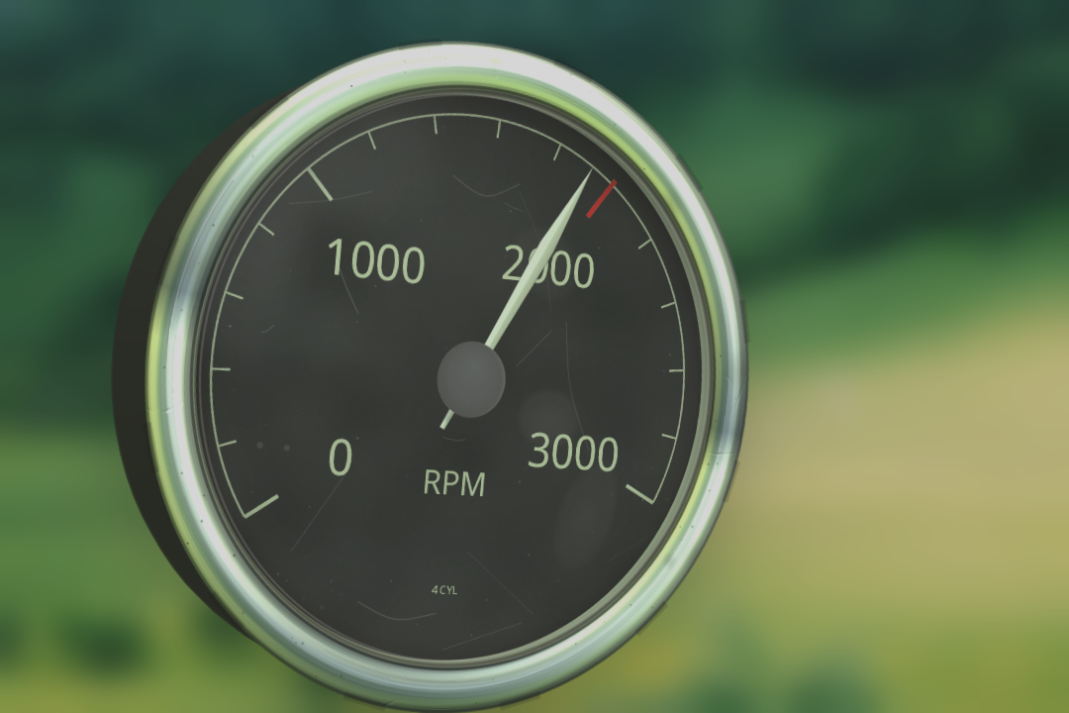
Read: {"value": 1900, "unit": "rpm"}
